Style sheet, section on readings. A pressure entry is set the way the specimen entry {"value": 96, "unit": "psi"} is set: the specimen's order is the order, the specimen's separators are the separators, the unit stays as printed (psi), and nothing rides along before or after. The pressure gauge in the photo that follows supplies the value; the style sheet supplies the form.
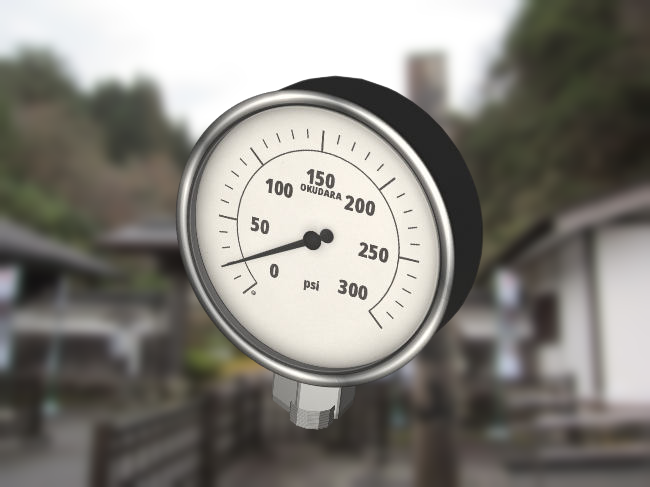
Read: {"value": 20, "unit": "psi"}
